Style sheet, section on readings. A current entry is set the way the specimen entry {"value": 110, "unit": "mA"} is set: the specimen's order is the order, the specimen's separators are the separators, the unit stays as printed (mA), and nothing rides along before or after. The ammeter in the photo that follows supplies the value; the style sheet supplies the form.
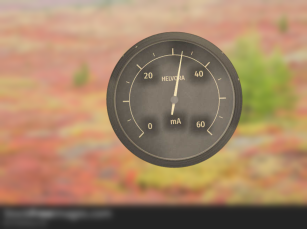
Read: {"value": 32.5, "unit": "mA"}
